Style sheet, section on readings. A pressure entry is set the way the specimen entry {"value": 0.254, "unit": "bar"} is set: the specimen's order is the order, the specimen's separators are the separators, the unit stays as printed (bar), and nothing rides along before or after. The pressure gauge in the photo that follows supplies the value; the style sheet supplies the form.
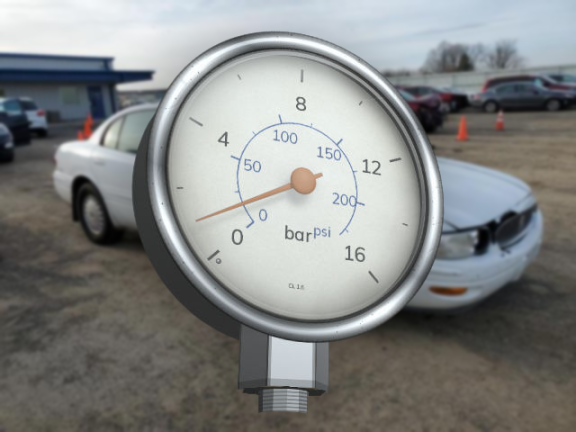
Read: {"value": 1, "unit": "bar"}
